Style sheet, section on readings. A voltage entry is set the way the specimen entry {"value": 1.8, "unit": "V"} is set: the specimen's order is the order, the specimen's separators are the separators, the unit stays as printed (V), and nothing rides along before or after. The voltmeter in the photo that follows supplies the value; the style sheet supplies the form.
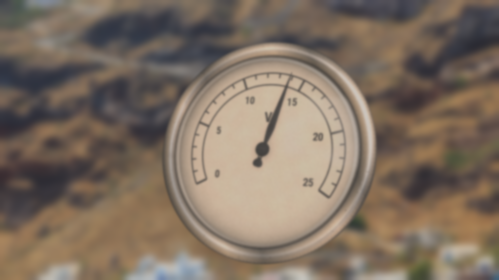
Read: {"value": 14, "unit": "V"}
